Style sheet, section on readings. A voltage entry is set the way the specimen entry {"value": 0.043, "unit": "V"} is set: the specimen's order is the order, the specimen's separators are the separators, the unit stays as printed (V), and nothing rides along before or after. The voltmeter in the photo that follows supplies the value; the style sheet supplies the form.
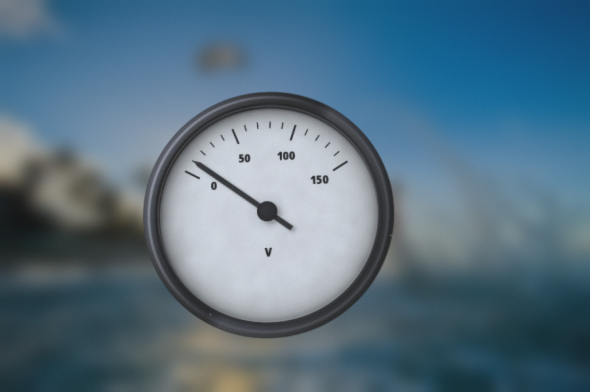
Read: {"value": 10, "unit": "V"}
